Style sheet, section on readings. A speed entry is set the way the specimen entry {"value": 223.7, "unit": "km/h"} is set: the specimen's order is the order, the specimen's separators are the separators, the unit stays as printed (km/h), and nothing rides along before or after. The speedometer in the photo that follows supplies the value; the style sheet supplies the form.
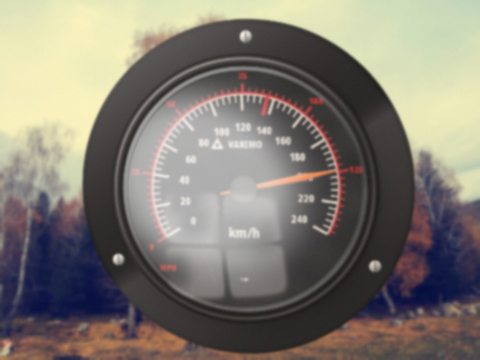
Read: {"value": 200, "unit": "km/h"}
